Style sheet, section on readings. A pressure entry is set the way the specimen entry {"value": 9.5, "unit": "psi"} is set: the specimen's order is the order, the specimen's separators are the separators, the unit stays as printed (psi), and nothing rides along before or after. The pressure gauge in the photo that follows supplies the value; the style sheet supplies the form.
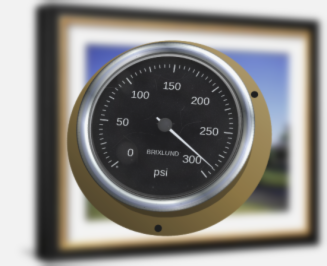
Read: {"value": 290, "unit": "psi"}
